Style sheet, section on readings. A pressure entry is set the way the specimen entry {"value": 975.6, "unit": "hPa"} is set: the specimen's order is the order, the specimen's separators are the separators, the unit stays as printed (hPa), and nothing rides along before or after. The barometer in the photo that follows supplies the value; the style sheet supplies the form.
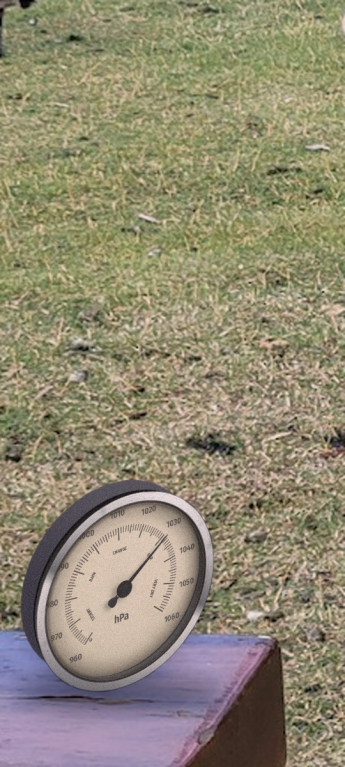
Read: {"value": 1030, "unit": "hPa"}
